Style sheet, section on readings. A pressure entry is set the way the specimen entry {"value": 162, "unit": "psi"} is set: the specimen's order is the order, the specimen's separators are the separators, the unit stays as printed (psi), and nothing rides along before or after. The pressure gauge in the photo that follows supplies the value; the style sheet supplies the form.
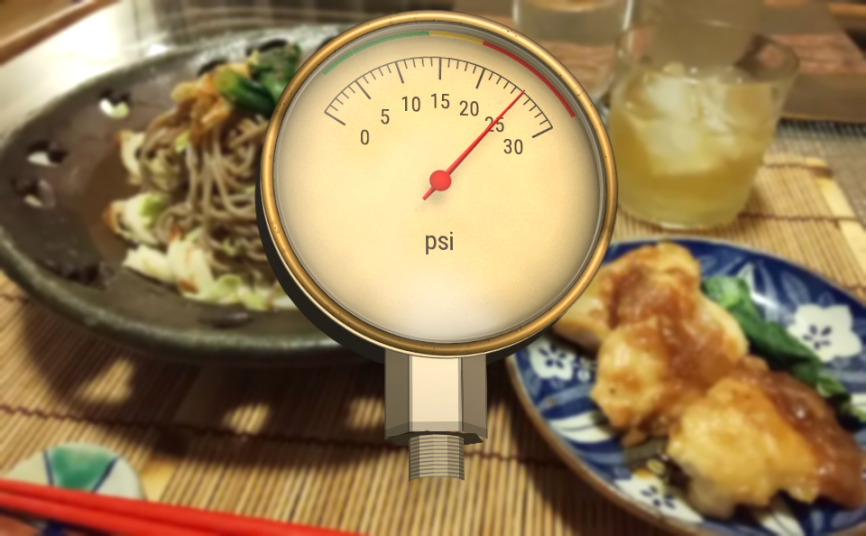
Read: {"value": 25, "unit": "psi"}
